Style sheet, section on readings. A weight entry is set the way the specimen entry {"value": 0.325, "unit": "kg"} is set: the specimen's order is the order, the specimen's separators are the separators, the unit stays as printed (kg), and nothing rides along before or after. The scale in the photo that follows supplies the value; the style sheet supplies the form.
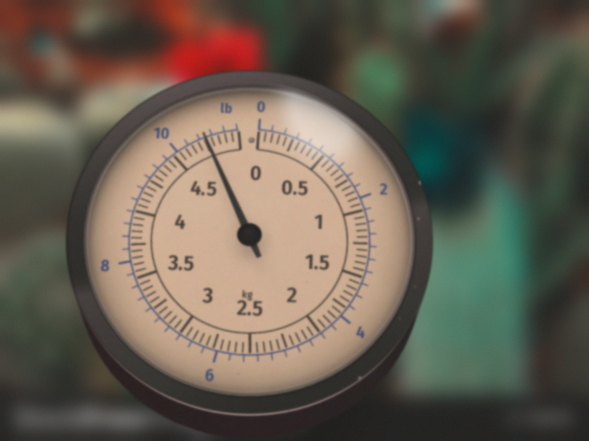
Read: {"value": 4.75, "unit": "kg"}
